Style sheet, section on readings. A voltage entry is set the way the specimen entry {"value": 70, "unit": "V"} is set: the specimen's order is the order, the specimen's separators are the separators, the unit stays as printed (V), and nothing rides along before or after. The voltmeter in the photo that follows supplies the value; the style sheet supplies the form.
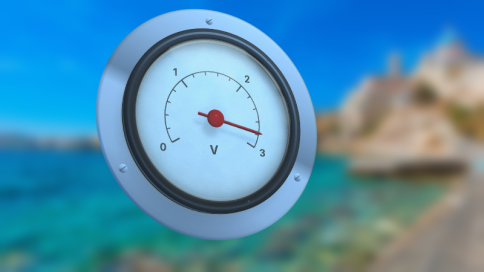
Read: {"value": 2.8, "unit": "V"}
